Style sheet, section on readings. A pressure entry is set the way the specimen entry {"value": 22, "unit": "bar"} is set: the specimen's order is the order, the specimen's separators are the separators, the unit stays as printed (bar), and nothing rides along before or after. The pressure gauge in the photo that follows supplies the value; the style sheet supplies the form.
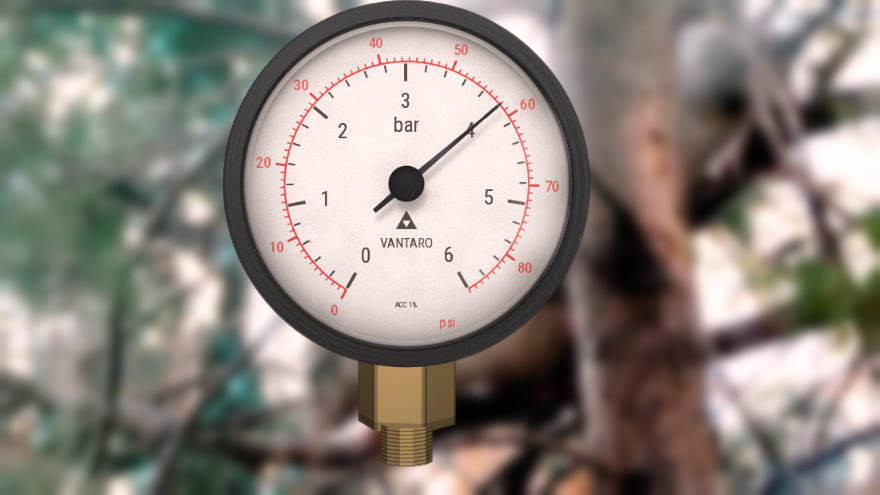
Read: {"value": 4, "unit": "bar"}
